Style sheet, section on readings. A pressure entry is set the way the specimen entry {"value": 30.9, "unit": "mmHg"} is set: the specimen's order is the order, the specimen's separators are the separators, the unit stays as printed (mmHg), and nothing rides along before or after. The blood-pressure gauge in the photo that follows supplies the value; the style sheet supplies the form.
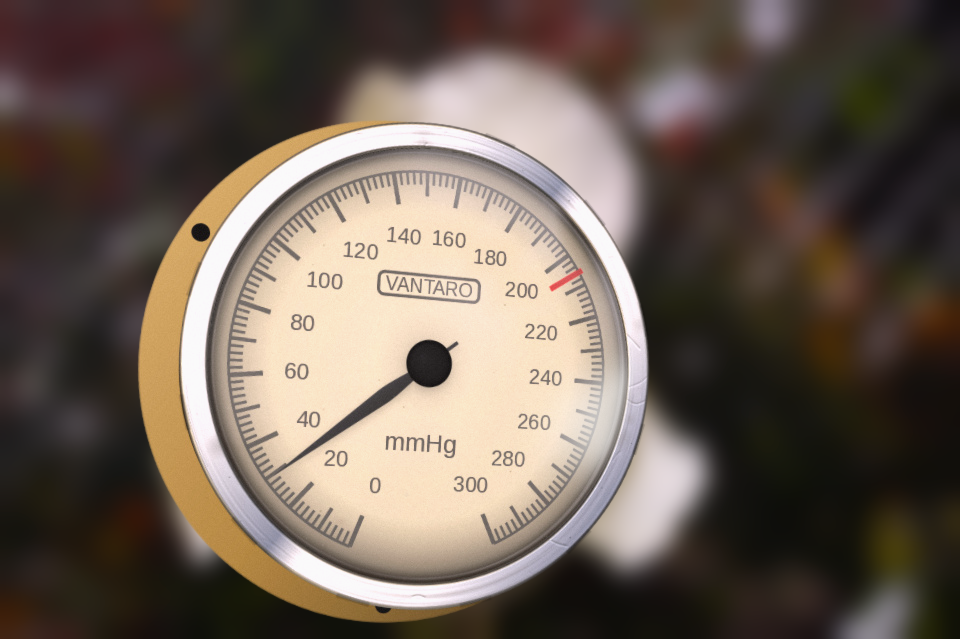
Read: {"value": 30, "unit": "mmHg"}
